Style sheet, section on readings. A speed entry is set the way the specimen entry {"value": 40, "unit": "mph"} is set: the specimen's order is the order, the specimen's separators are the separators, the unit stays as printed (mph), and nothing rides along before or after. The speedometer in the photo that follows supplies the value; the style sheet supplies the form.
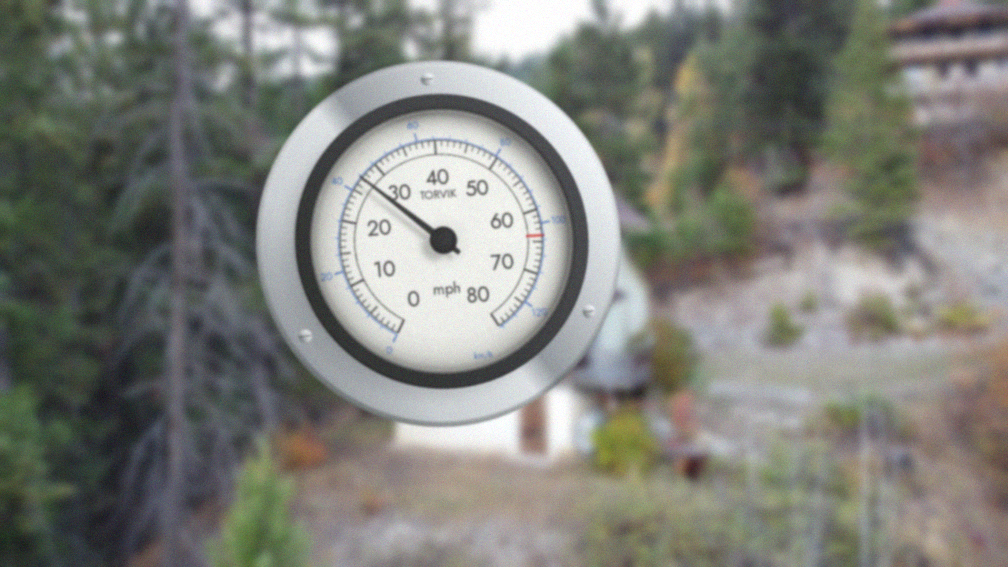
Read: {"value": 27, "unit": "mph"}
